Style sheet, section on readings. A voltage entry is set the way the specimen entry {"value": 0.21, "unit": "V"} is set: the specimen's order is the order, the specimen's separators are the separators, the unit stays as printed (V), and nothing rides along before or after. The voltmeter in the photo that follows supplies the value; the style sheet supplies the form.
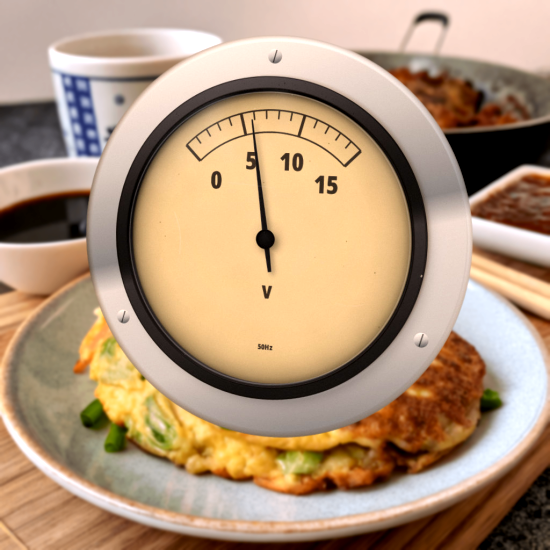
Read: {"value": 6, "unit": "V"}
